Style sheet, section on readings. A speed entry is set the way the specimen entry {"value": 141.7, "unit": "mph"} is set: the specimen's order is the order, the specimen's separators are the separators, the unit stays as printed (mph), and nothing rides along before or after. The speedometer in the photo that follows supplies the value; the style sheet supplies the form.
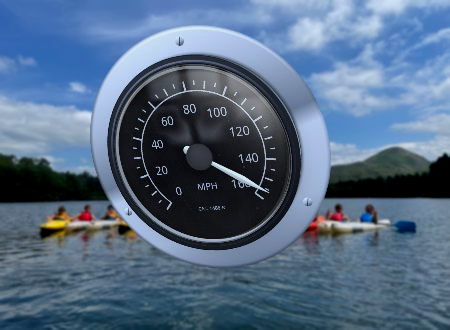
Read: {"value": 155, "unit": "mph"}
